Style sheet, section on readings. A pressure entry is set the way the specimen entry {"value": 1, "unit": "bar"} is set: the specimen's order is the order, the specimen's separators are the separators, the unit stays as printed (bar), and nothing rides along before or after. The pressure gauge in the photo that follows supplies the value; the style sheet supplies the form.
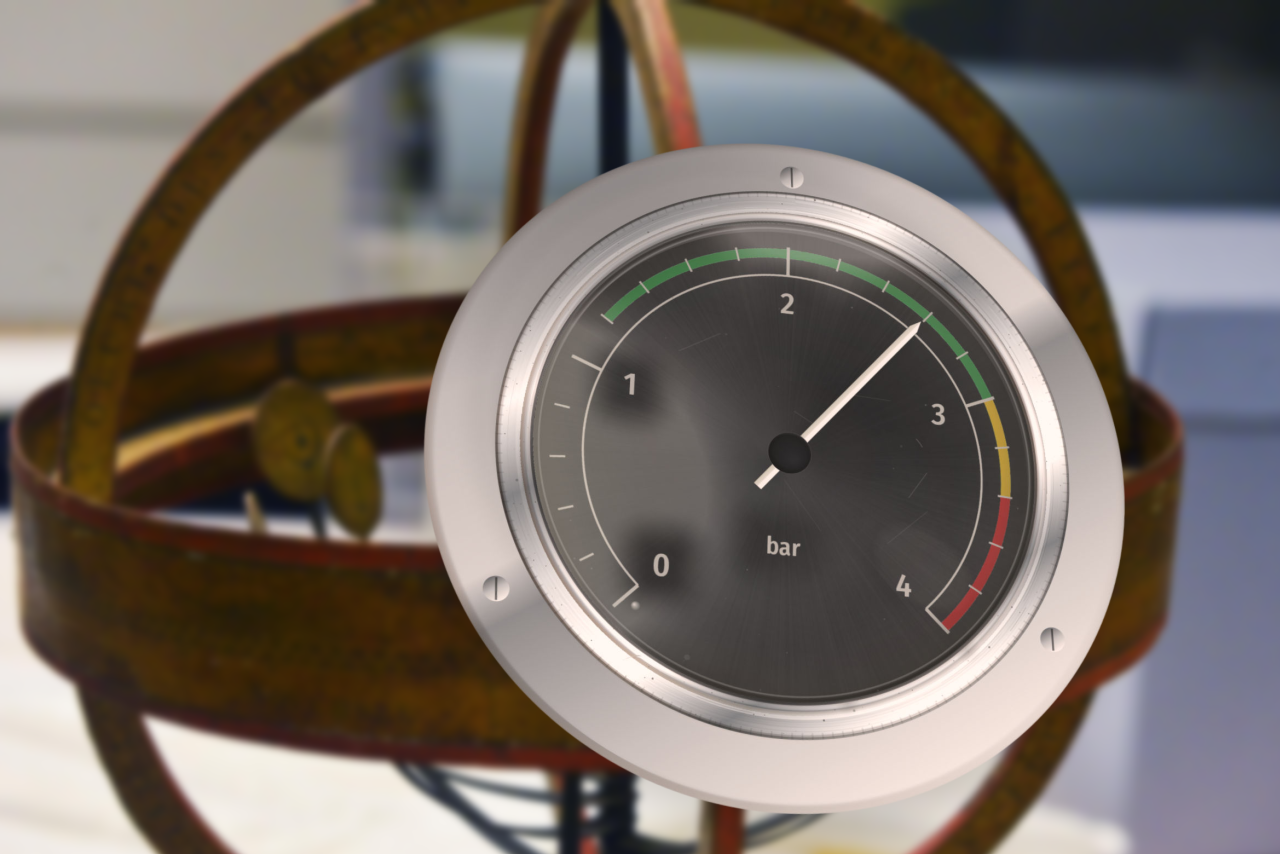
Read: {"value": 2.6, "unit": "bar"}
